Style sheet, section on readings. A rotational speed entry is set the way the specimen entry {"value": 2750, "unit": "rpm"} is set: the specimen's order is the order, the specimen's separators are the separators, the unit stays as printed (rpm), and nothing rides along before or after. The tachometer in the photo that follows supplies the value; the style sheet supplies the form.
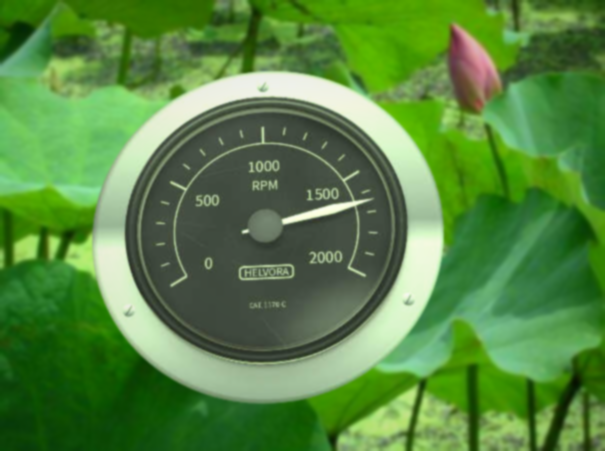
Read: {"value": 1650, "unit": "rpm"}
